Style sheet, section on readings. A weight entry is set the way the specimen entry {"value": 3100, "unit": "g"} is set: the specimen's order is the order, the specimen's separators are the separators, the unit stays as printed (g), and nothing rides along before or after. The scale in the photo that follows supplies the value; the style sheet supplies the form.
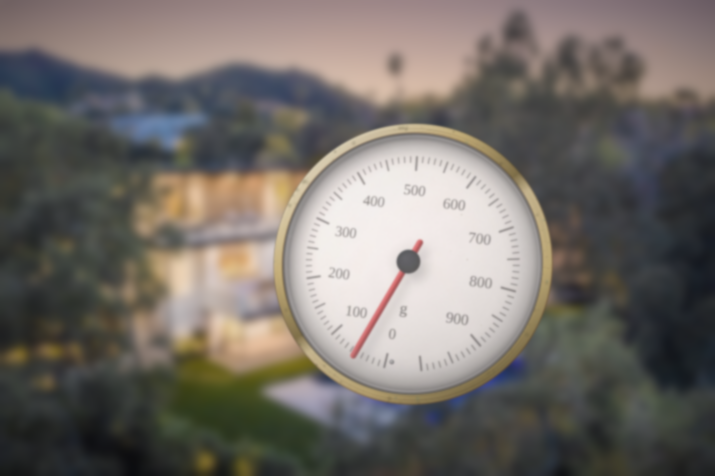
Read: {"value": 50, "unit": "g"}
